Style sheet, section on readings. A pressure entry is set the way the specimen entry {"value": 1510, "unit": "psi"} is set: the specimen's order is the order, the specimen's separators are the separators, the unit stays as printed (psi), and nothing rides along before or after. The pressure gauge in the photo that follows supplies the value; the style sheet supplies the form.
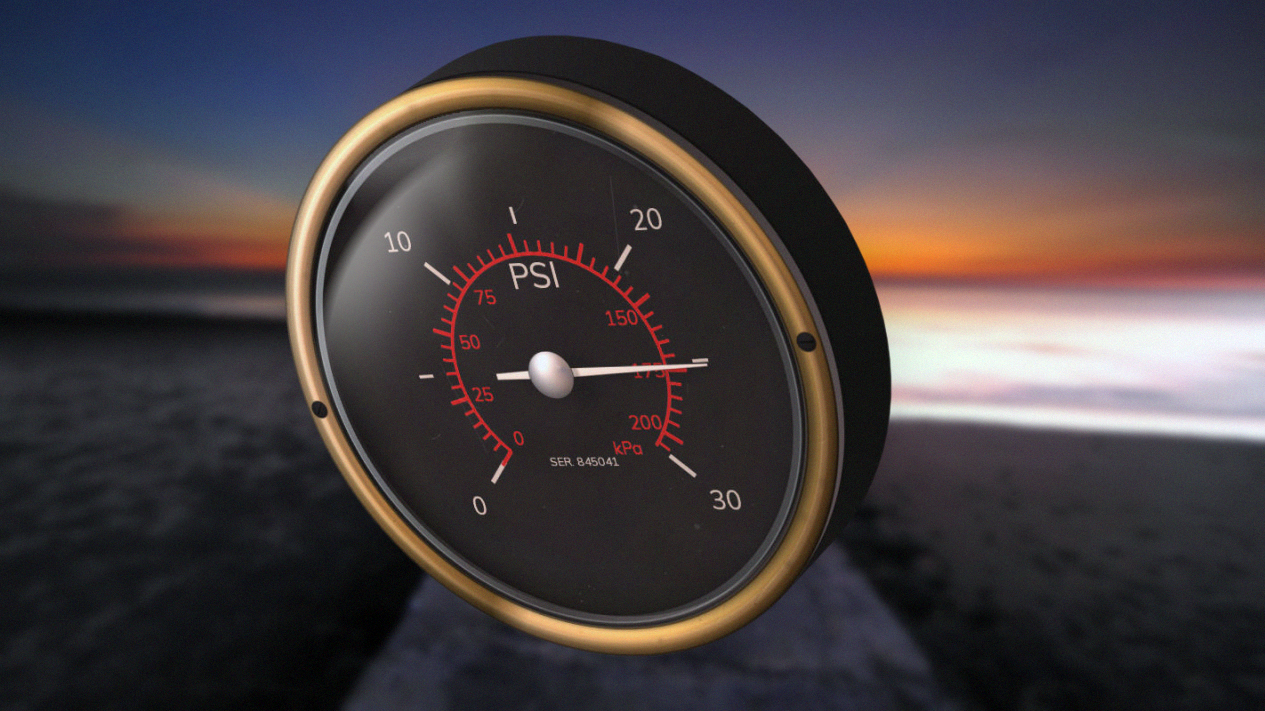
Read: {"value": 25, "unit": "psi"}
